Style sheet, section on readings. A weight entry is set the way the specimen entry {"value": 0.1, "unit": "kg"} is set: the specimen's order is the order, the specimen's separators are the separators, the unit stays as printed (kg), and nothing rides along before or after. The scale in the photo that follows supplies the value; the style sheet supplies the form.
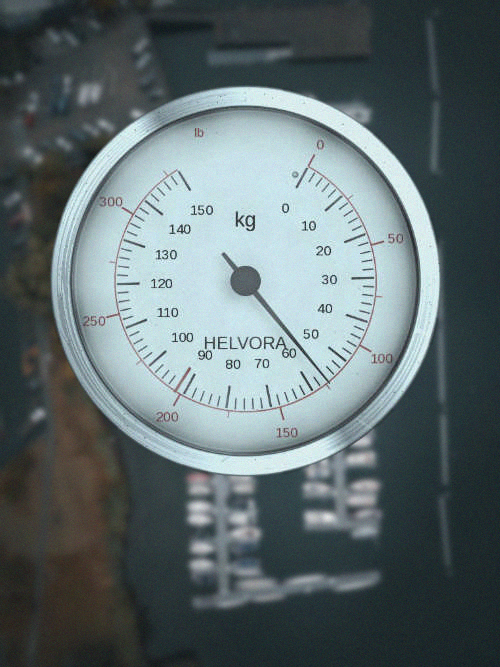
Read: {"value": 56, "unit": "kg"}
